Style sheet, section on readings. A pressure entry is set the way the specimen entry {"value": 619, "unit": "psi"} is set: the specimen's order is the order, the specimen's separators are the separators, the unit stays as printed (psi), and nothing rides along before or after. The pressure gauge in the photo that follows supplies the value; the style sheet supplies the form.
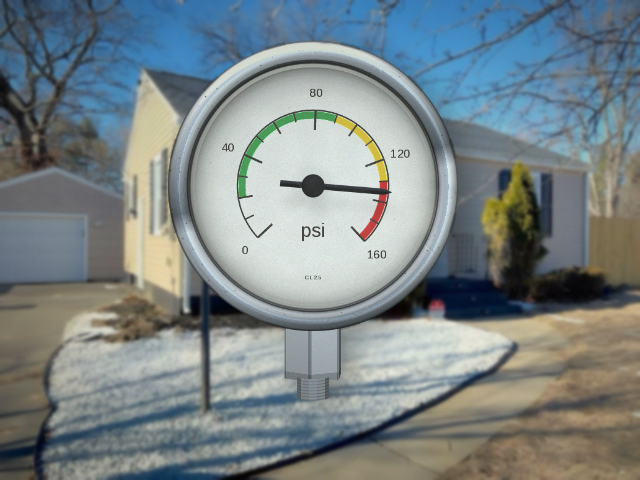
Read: {"value": 135, "unit": "psi"}
